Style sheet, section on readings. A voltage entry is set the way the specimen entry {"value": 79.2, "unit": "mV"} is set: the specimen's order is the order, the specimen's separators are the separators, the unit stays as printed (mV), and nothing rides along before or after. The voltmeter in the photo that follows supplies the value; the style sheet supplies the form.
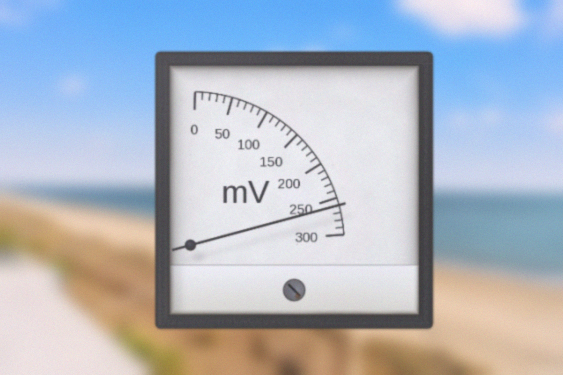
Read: {"value": 260, "unit": "mV"}
